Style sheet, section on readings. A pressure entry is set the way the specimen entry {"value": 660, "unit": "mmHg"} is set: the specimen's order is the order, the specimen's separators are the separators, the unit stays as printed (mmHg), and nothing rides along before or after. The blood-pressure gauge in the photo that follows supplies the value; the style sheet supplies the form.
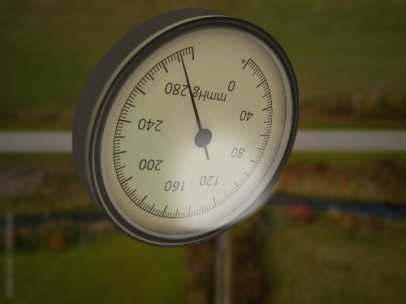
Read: {"value": 290, "unit": "mmHg"}
